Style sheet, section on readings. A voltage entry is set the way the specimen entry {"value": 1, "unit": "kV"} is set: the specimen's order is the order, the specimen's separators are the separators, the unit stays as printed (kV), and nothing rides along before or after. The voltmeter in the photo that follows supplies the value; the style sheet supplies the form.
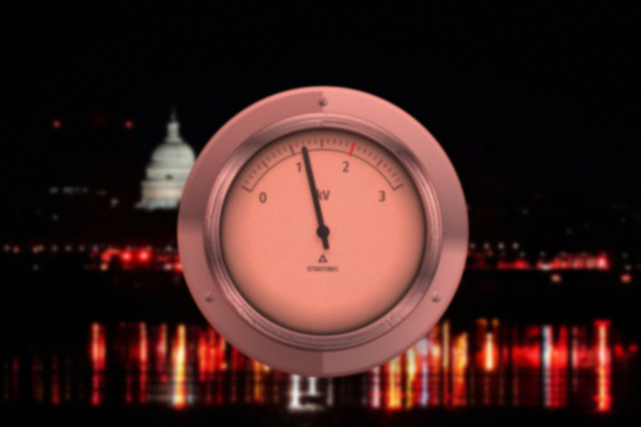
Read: {"value": 1.2, "unit": "kV"}
